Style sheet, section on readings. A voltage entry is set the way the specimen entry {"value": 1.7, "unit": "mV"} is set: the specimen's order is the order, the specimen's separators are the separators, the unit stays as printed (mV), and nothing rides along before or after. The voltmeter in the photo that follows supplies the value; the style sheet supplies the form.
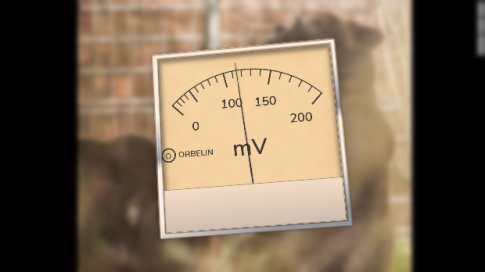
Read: {"value": 115, "unit": "mV"}
